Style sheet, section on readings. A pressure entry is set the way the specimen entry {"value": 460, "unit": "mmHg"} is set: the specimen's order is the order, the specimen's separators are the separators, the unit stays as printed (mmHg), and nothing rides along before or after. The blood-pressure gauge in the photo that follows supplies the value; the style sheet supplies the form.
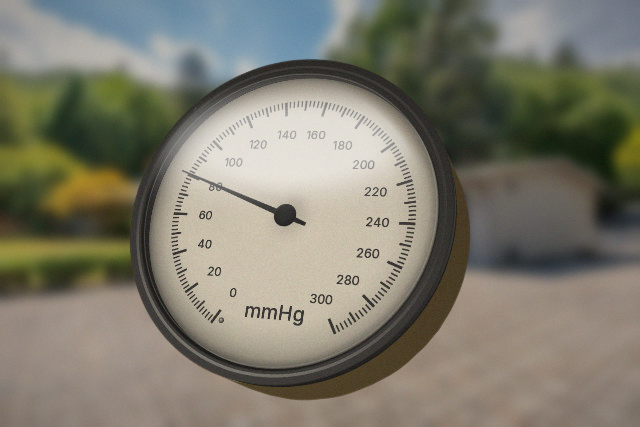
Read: {"value": 80, "unit": "mmHg"}
